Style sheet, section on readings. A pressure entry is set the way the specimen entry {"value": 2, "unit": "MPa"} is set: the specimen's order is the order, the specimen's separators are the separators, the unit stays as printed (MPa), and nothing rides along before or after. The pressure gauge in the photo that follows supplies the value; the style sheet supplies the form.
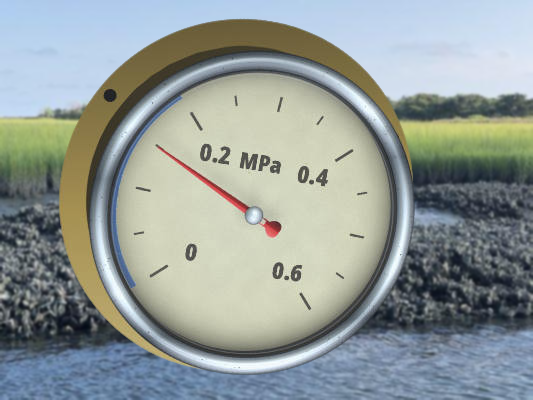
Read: {"value": 0.15, "unit": "MPa"}
